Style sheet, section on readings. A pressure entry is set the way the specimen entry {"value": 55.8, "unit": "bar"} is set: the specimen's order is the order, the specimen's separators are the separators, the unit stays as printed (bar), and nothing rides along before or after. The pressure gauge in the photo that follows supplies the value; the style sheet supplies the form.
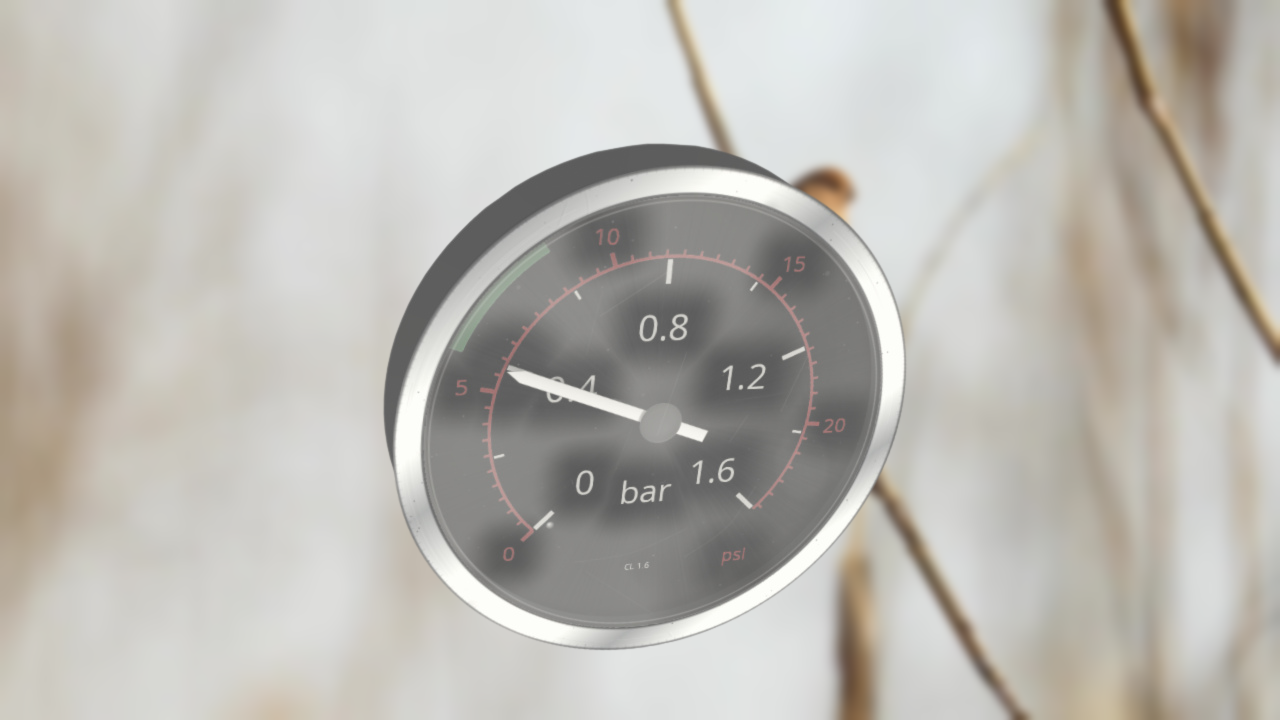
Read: {"value": 0.4, "unit": "bar"}
